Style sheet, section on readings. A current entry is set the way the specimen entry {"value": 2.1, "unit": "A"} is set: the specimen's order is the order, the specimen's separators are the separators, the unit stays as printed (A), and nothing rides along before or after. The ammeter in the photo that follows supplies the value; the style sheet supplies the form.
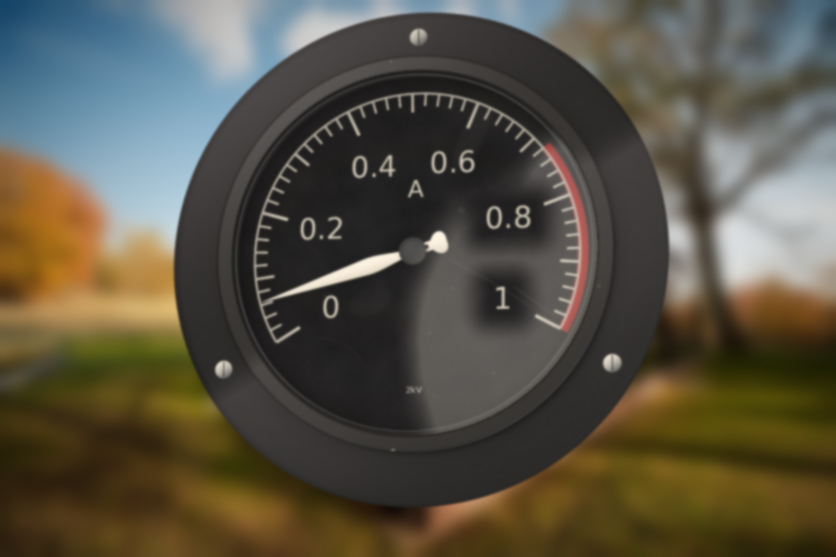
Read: {"value": 0.06, "unit": "A"}
